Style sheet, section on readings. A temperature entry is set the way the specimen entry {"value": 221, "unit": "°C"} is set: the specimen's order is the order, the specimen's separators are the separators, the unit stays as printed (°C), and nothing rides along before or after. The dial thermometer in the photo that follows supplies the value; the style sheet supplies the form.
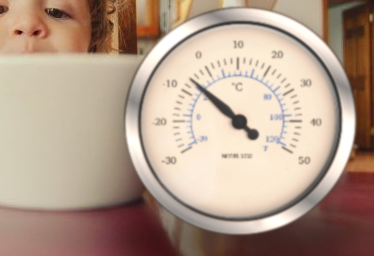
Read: {"value": -6, "unit": "°C"}
